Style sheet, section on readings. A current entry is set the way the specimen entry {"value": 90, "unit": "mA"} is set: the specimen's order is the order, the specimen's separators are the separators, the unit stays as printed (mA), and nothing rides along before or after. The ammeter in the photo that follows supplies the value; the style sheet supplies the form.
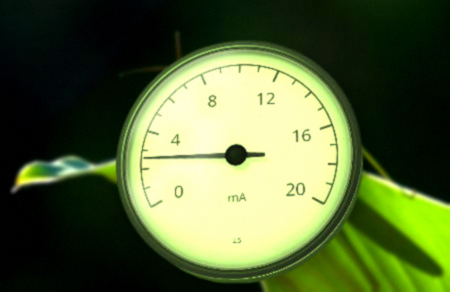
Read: {"value": 2.5, "unit": "mA"}
